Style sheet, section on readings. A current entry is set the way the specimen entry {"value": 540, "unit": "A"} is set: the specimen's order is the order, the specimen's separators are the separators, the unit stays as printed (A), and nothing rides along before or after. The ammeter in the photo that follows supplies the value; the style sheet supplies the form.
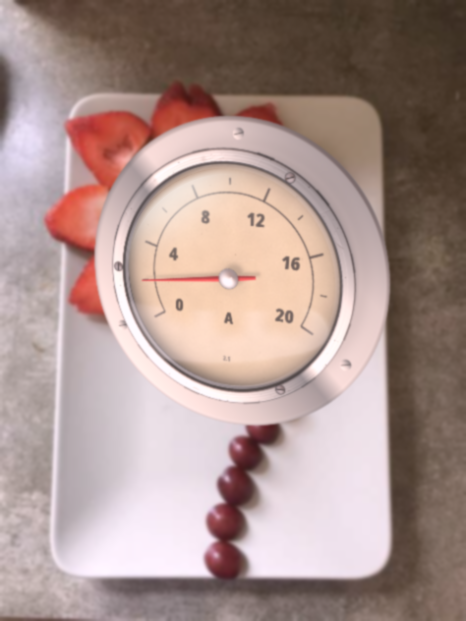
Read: {"value": 2, "unit": "A"}
